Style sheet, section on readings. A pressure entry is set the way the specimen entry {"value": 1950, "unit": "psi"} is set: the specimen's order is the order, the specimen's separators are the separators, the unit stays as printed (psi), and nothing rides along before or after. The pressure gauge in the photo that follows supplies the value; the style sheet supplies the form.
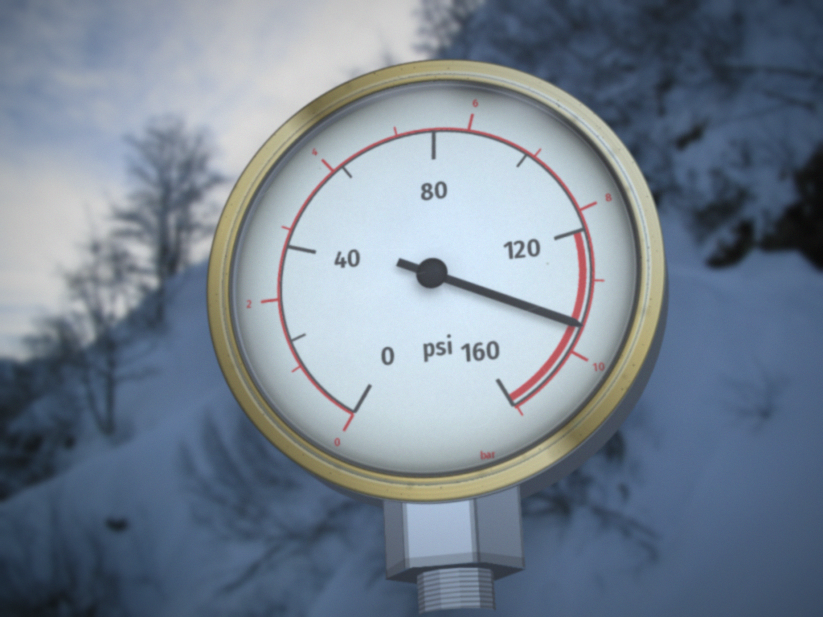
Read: {"value": 140, "unit": "psi"}
